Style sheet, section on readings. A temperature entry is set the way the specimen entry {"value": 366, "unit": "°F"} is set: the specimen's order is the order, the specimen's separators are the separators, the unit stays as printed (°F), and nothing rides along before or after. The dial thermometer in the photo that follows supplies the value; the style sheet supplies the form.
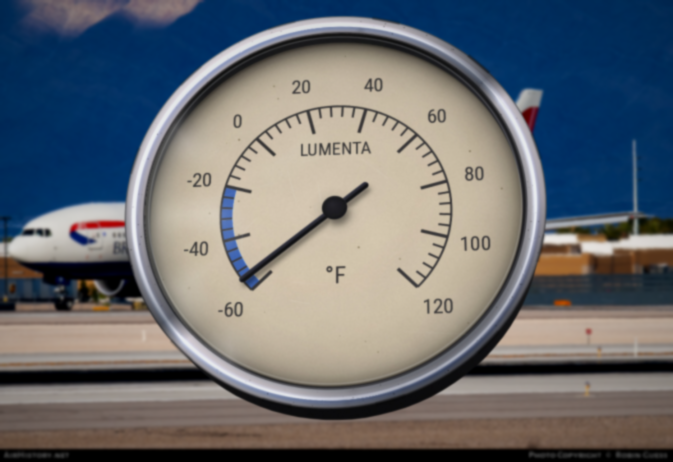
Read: {"value": -56, "unit": "°F"}
